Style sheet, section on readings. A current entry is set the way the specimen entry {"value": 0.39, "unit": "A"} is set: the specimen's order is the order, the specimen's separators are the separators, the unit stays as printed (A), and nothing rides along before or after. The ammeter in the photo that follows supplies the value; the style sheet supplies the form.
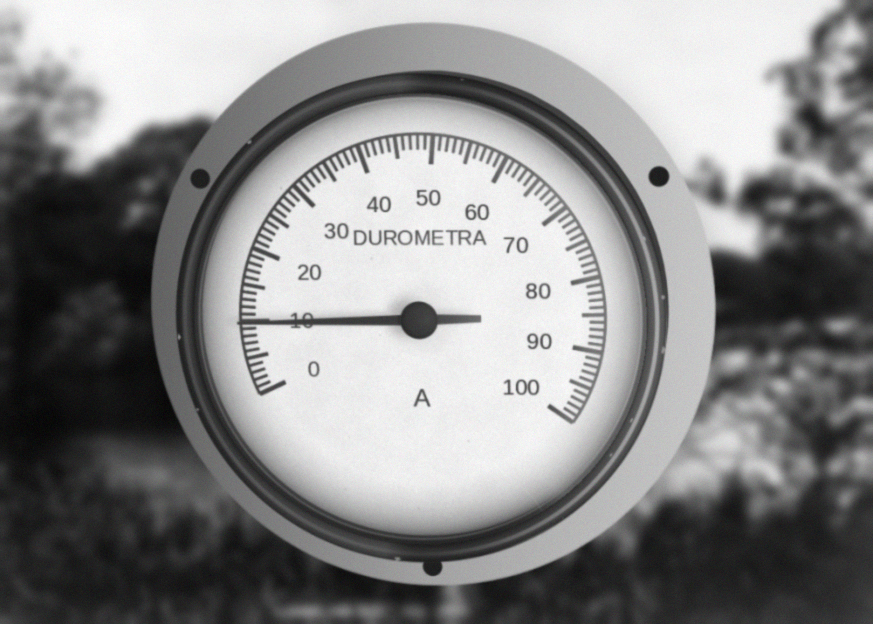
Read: {"value": 10, "unit": "A"}
